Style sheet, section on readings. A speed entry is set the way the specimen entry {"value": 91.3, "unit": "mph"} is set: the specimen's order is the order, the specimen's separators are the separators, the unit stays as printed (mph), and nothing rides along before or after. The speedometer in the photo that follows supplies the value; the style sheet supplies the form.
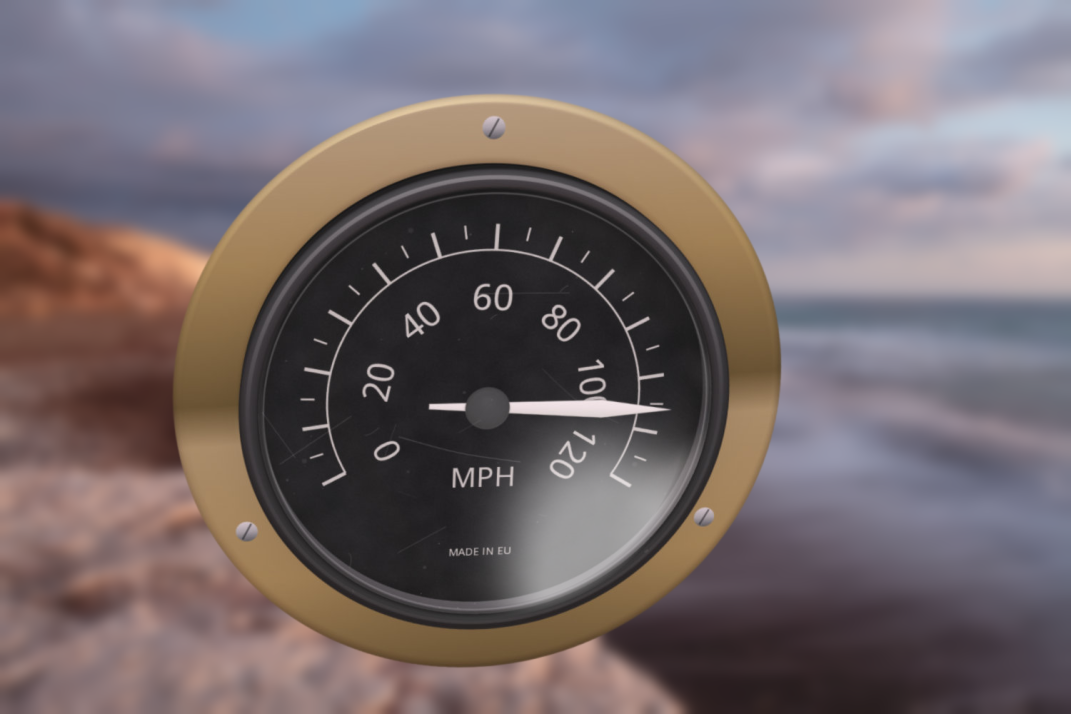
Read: {"value": 105, "unit": "mph"}
